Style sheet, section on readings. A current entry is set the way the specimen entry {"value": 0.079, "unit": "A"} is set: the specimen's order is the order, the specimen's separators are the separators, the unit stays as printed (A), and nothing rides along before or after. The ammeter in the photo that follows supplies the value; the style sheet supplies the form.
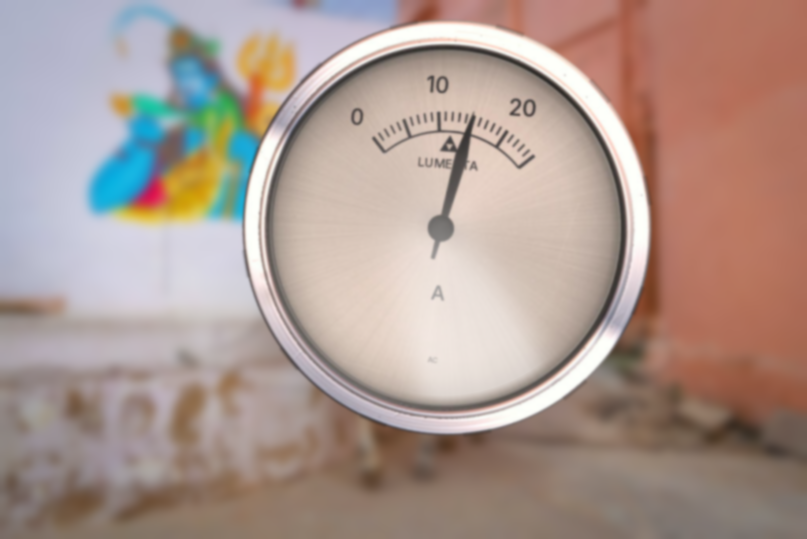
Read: {"value": 15, "unit": "A"}
